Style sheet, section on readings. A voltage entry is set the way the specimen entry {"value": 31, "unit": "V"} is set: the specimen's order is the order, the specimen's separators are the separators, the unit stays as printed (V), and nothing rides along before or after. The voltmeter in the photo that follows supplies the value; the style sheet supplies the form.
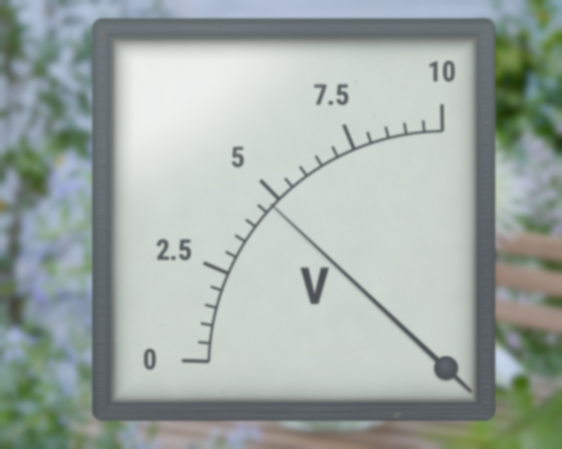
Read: {"value": 4.75, "unit": "V"}
